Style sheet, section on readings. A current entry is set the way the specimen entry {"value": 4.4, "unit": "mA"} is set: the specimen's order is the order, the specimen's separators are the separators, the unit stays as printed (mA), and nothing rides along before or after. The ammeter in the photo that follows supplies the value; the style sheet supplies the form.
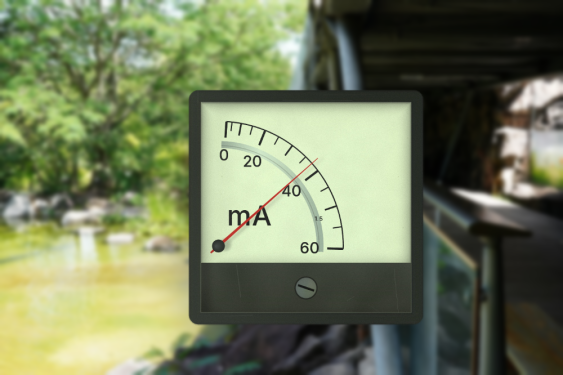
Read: {"value": 37.5, "unit": "mA"}
